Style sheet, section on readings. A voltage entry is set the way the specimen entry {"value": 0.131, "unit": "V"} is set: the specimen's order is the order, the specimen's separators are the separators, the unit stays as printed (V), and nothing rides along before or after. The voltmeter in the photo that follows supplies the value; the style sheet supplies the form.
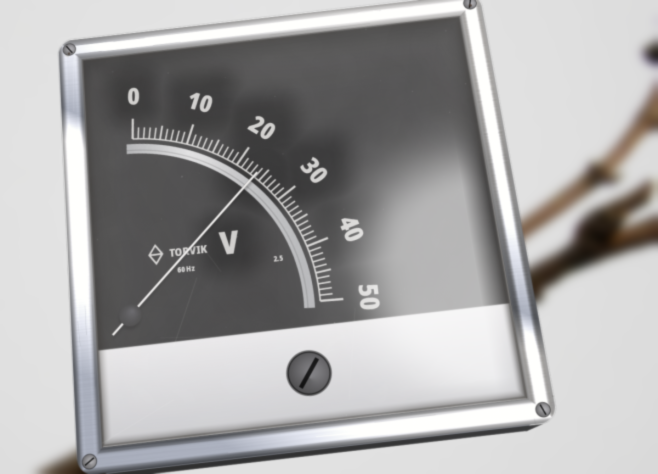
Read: {"value": 24, "unit": "V"}
